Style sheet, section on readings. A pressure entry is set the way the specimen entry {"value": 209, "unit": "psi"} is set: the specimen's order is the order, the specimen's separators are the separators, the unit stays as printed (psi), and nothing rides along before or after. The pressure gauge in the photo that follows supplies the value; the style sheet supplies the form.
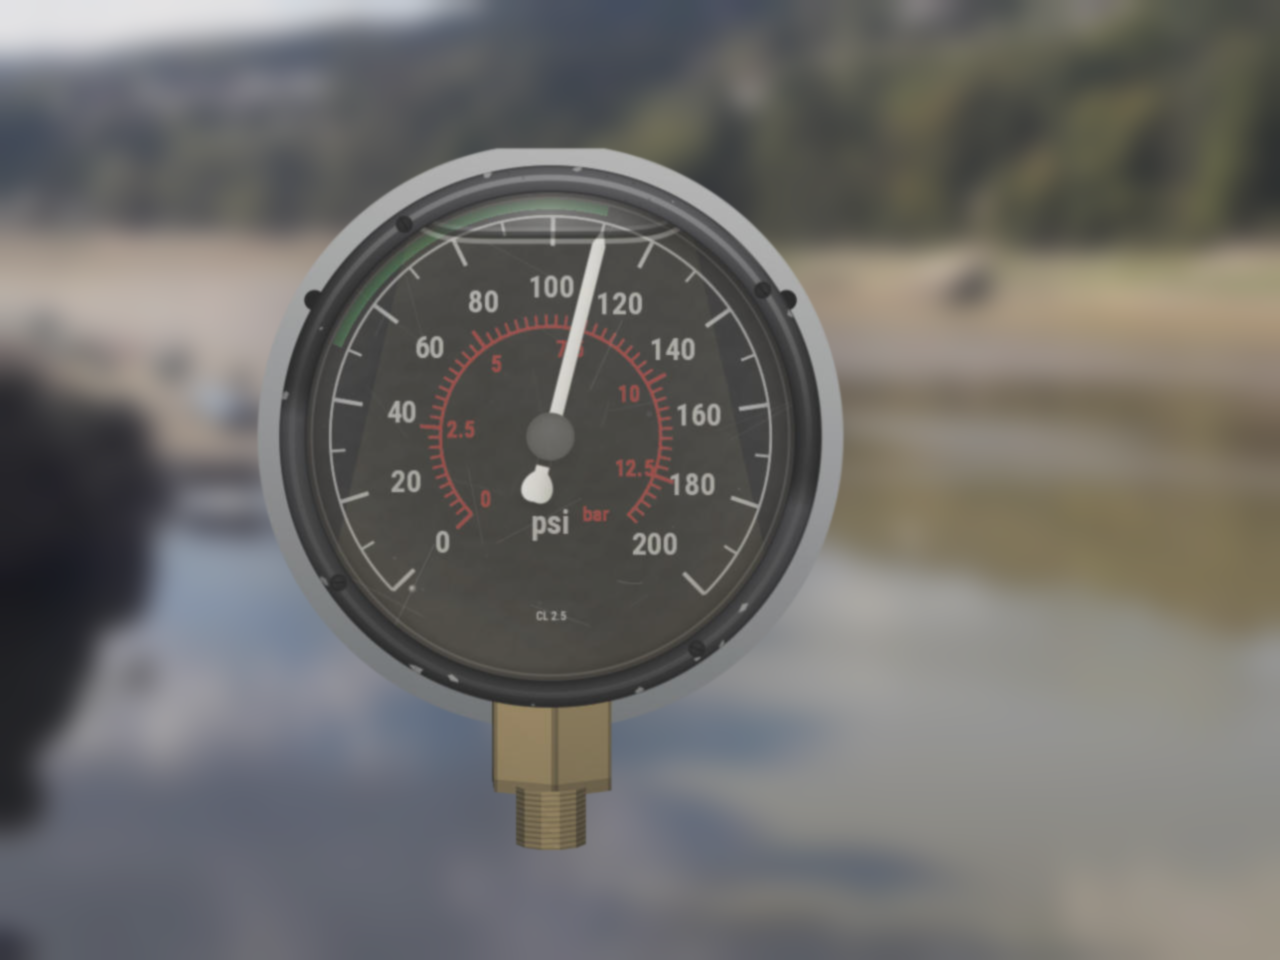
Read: {"value": 110, "unit": "psi"}
